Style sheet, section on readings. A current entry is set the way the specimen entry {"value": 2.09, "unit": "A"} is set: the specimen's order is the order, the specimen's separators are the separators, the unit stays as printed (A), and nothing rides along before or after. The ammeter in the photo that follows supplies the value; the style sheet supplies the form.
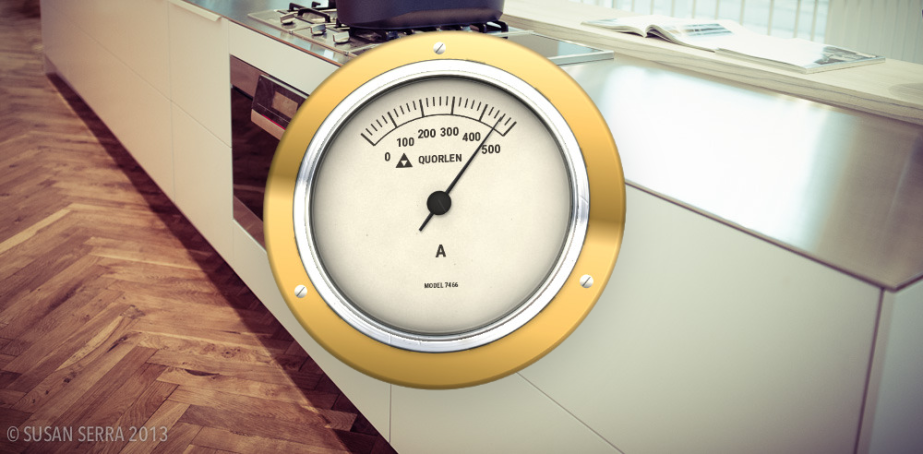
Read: {"value": 460, "unit": "A"}
